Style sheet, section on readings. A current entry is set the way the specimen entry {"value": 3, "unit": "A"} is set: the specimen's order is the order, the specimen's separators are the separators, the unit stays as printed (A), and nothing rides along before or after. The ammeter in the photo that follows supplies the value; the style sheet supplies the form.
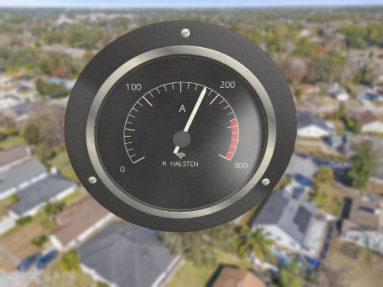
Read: {"value": 180, "unit": "A"}
